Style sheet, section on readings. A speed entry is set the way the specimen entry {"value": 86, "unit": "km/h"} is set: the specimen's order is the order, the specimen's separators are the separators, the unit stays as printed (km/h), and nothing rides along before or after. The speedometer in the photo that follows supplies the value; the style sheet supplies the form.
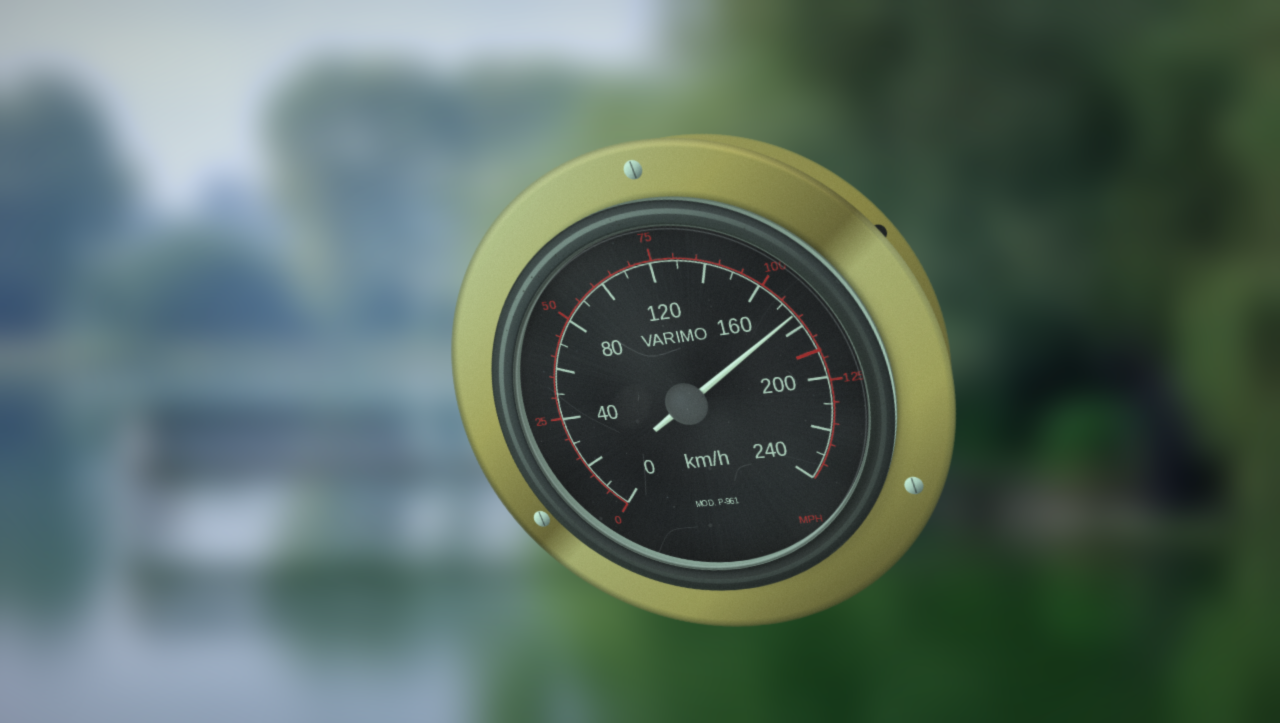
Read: {"value": 175, "unit": "km/h"}
